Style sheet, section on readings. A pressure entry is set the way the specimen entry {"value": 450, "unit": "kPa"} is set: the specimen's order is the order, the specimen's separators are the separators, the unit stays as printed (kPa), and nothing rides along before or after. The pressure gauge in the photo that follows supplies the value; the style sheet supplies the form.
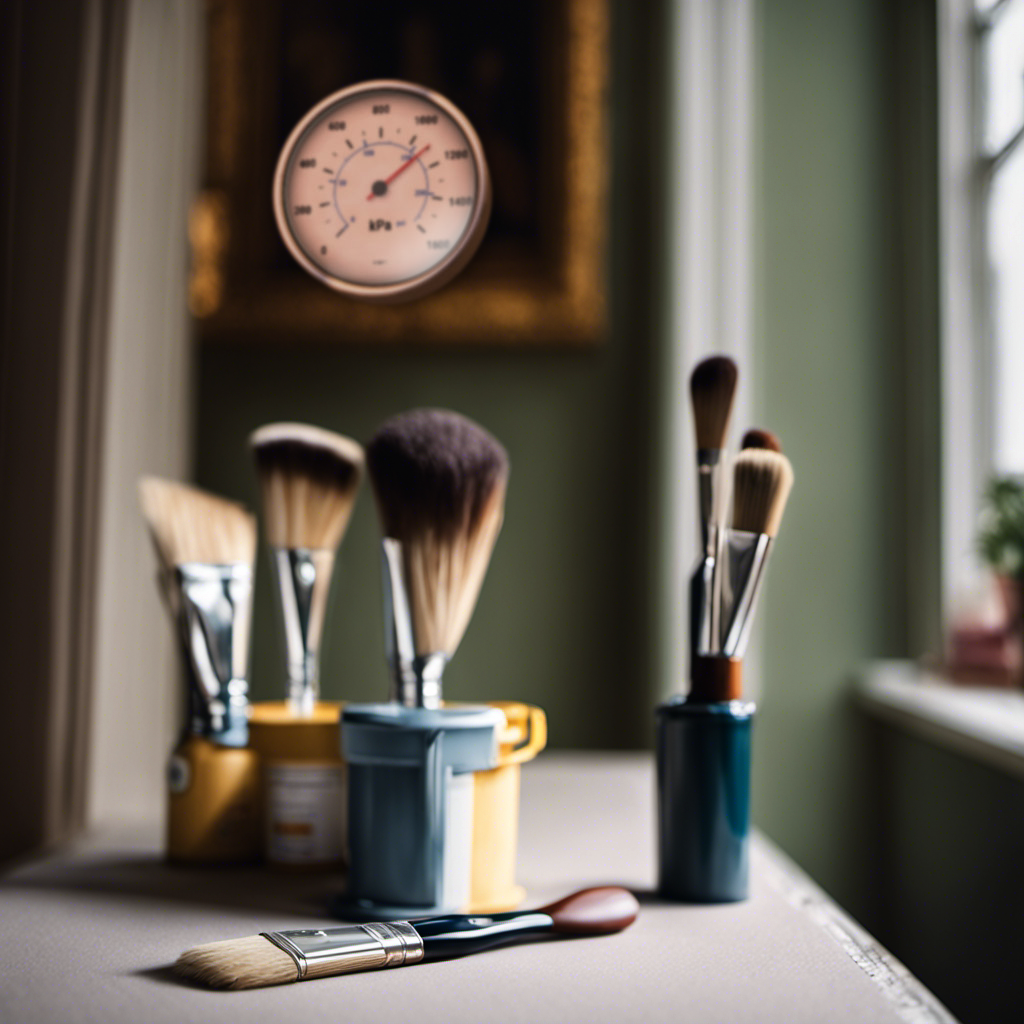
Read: {"value": 1100, "unit": "kPa"}
